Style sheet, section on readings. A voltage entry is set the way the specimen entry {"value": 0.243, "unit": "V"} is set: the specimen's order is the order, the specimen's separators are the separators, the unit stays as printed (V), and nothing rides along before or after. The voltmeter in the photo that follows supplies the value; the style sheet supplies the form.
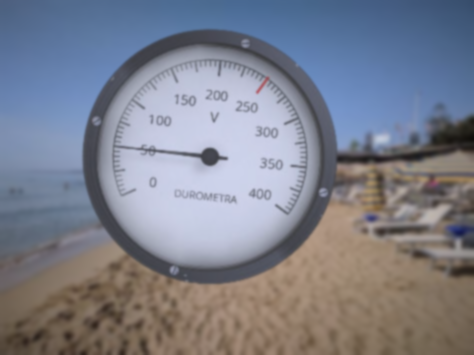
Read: {"value": 50, "unit": "V"}
